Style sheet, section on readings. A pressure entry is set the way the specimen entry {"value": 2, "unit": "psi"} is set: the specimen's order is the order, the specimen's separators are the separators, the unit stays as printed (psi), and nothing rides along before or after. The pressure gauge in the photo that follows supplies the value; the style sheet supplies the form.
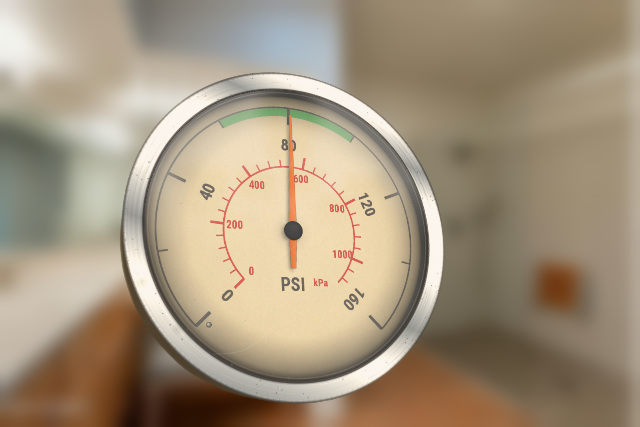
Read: {"value": 80, "unit": "psi"}
